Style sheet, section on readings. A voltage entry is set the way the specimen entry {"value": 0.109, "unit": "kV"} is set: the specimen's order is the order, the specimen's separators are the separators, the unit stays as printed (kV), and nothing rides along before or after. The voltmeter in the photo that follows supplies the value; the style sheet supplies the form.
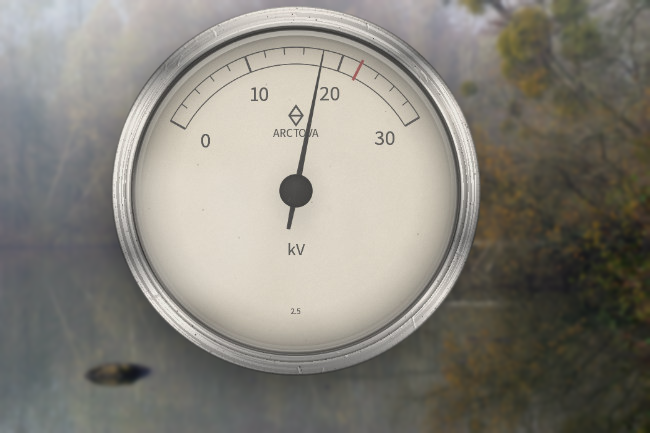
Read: {"value": 18, "unit": "kV"}
